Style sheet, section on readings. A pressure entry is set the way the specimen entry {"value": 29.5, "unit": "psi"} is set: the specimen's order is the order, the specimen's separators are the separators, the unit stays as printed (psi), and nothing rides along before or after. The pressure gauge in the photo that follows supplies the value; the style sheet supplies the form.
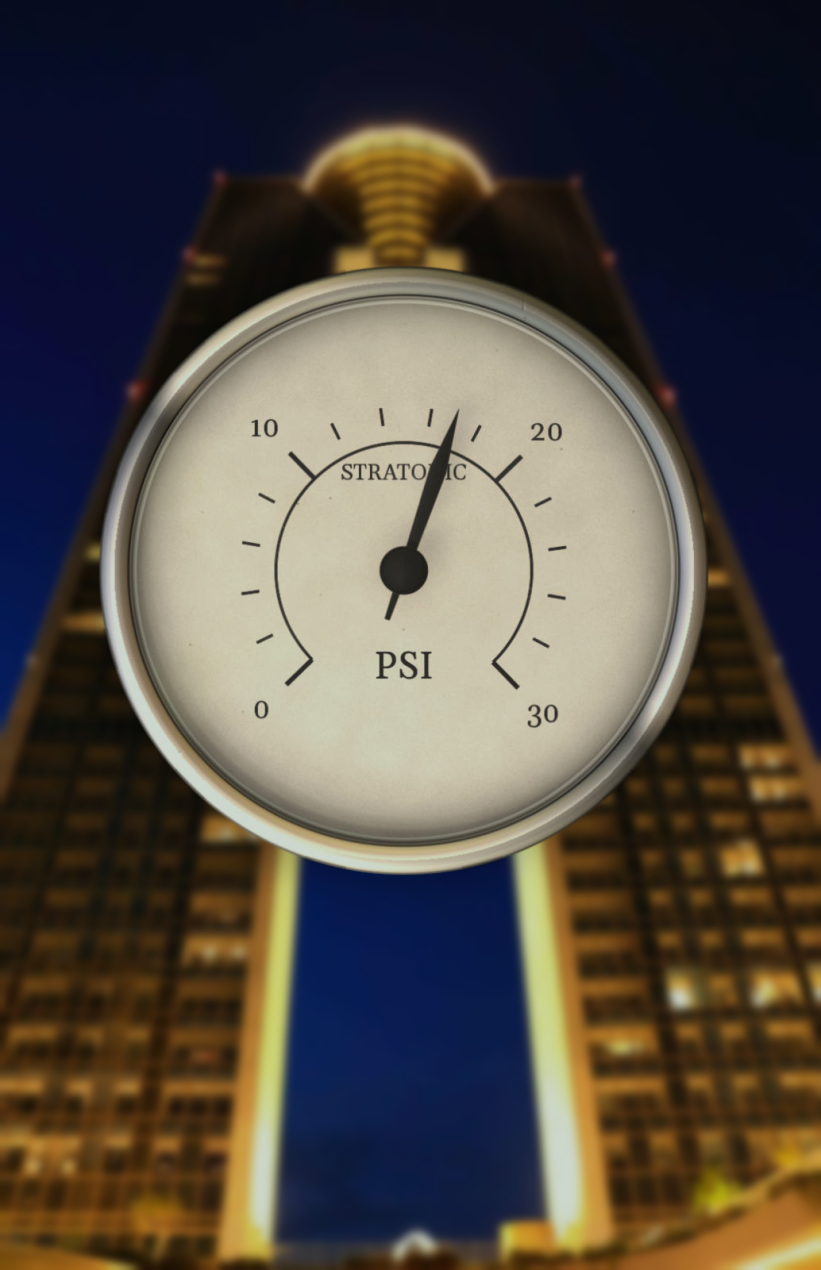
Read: {"value": 17, "unit": "psi"}
